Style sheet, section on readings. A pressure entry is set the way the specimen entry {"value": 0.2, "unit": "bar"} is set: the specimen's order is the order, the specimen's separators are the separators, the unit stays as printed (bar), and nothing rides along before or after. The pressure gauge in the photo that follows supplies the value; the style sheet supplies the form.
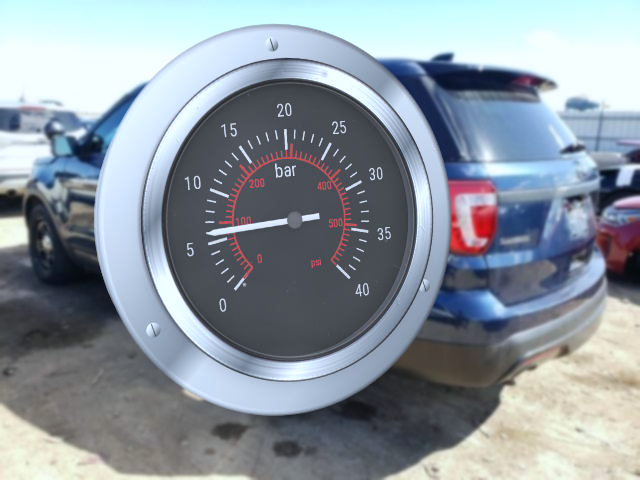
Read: {"value": 6, "unit": "bar"}
